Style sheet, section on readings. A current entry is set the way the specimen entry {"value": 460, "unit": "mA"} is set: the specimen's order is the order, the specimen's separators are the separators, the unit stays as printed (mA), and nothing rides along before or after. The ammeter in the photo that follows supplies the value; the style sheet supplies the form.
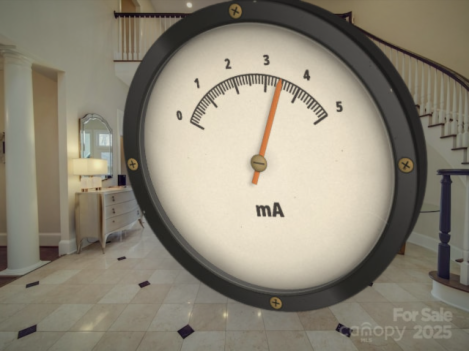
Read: {"value": 3.5, "unit": "mA"}
